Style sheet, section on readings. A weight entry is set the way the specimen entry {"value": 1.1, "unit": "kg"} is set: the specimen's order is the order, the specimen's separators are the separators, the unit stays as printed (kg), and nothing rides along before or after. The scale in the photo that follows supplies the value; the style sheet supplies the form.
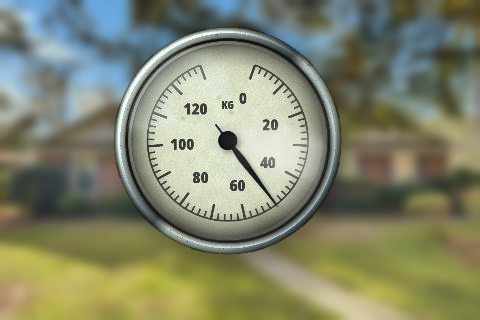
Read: {"value": 50, "unit": "kg"}
